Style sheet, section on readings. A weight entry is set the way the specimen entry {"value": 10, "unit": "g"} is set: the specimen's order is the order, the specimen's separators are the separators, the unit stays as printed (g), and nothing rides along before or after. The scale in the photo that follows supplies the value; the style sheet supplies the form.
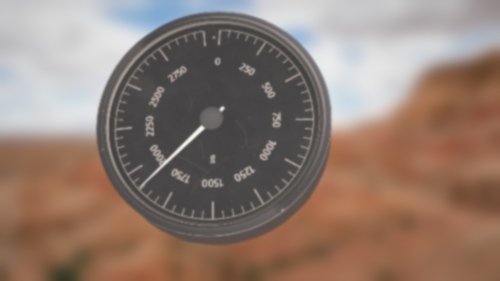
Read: {"value": 1900, "unit": "g"}
